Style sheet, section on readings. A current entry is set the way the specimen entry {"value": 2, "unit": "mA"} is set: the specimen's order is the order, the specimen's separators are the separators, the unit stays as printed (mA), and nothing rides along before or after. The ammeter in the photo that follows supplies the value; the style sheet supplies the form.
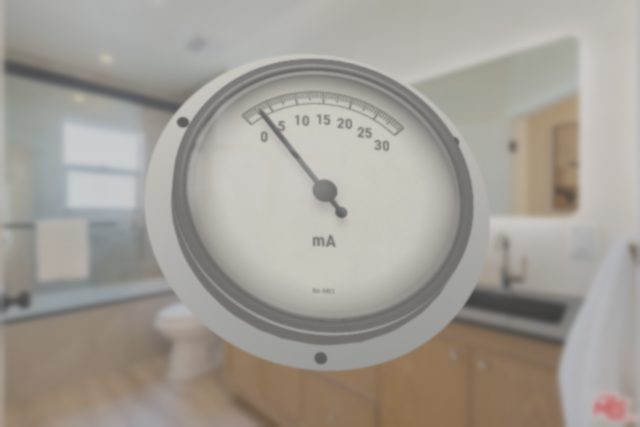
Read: {"value": 2.5, "unit": "mA"}
